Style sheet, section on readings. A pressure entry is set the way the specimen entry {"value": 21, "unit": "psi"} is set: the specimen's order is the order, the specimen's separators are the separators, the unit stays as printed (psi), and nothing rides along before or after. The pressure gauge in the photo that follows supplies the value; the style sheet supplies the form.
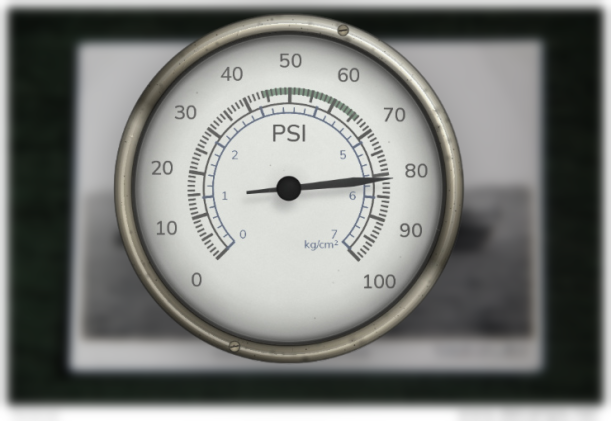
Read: {"value": 81, "unit": "psi"}
